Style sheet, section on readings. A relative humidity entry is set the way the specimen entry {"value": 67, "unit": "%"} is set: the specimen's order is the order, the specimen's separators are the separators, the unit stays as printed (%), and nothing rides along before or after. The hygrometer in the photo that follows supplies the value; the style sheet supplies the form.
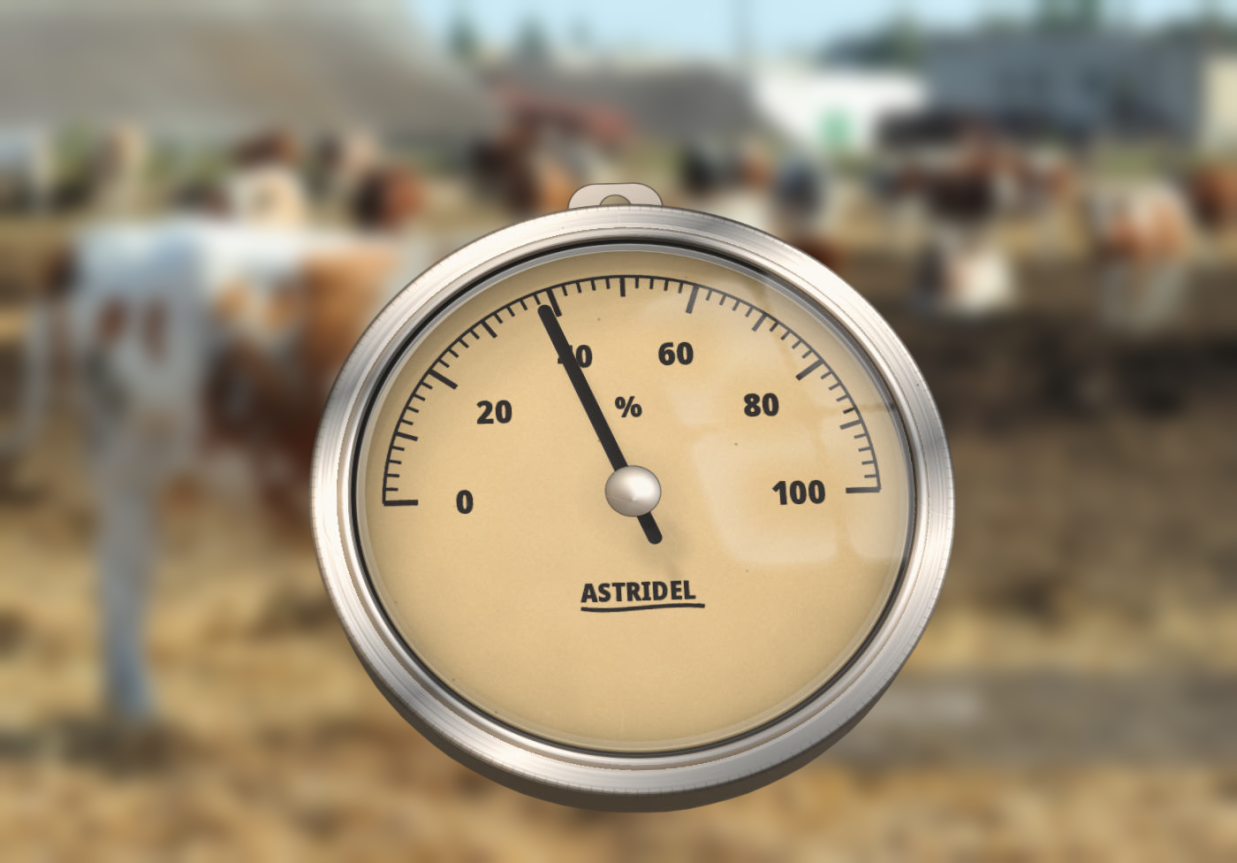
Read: {"value": 38, "unit": "%"}
